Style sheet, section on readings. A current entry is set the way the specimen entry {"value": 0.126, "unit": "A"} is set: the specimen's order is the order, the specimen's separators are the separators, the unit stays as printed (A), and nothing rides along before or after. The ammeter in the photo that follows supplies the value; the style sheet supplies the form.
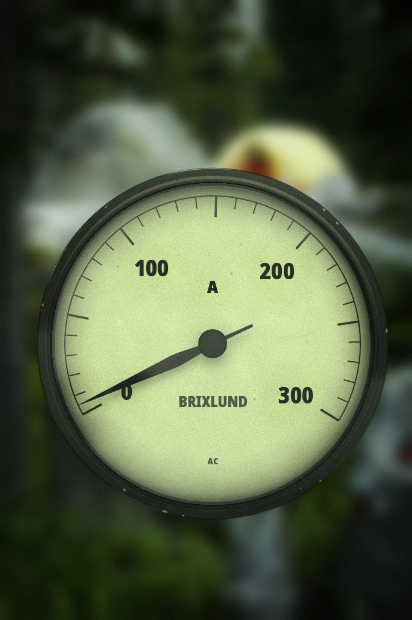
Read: {"value": 5, "unit": "A"}
